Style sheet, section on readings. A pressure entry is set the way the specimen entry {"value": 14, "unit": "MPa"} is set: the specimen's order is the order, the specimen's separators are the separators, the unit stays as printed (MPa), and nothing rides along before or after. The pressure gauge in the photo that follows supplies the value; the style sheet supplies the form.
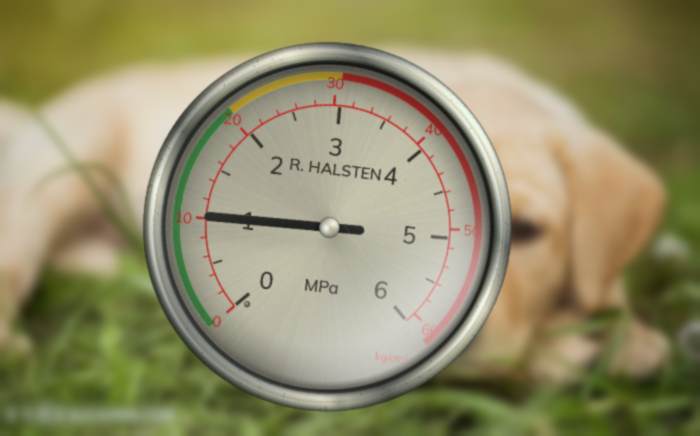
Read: {"value": 1, "unit": "MPa"}
